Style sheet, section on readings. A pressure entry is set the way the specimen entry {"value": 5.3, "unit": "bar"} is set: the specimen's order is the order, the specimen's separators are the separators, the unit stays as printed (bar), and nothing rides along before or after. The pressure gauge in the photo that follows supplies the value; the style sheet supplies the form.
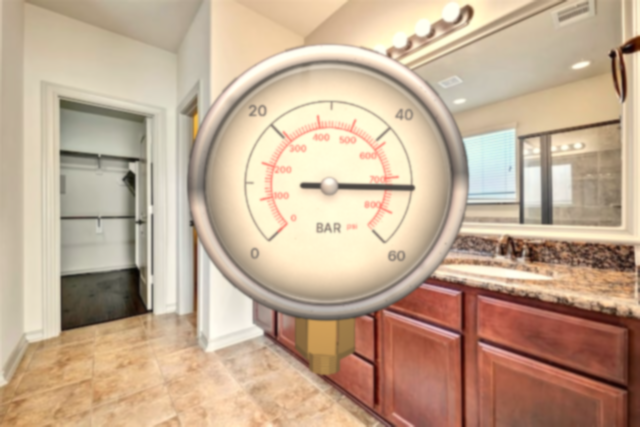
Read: {"value": 50, "unit": "bar"}
